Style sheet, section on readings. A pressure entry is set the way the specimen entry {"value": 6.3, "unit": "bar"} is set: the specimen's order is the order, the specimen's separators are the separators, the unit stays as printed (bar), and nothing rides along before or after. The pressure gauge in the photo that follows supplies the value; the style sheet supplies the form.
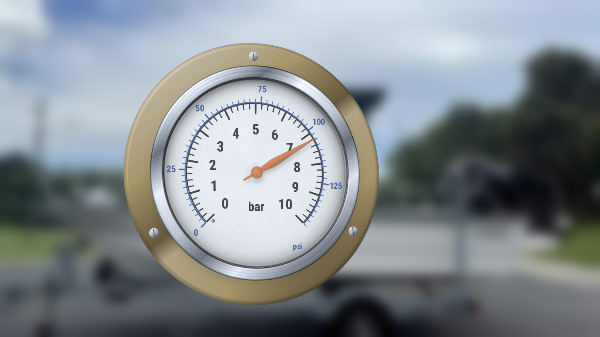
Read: {"value": 7.2, "unit": "bar"}
